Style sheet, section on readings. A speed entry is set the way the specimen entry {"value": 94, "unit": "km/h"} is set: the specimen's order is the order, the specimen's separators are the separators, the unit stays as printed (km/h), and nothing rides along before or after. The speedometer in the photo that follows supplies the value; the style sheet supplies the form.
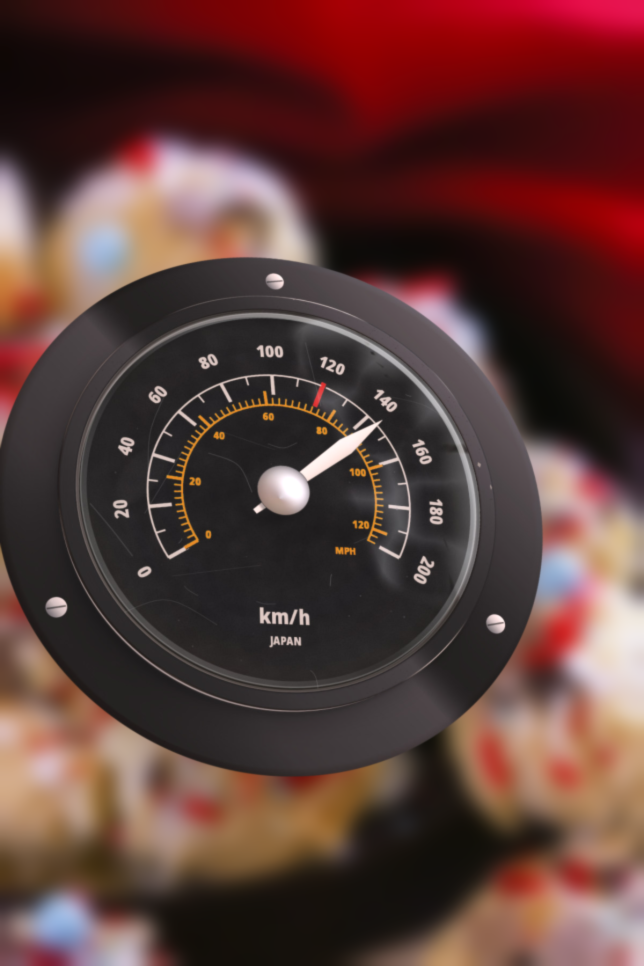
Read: {"value": 145, "unit": "km/h"}
